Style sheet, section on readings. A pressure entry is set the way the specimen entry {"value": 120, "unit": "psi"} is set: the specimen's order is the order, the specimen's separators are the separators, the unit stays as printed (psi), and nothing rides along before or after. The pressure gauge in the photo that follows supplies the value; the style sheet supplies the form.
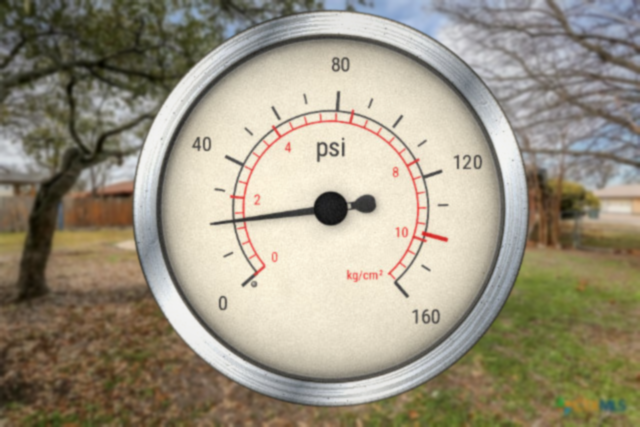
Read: {"value": 20, "unit": "psi"}
